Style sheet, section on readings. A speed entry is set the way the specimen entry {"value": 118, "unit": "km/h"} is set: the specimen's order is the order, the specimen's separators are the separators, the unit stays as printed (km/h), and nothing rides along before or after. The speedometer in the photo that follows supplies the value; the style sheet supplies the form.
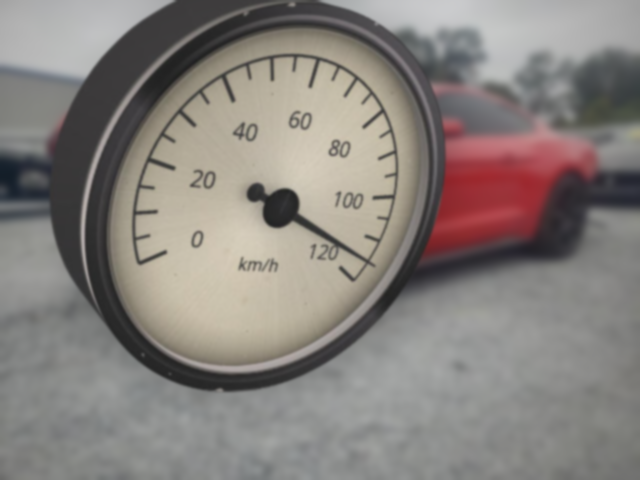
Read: {"value": 115, "unit": "km/h"}
